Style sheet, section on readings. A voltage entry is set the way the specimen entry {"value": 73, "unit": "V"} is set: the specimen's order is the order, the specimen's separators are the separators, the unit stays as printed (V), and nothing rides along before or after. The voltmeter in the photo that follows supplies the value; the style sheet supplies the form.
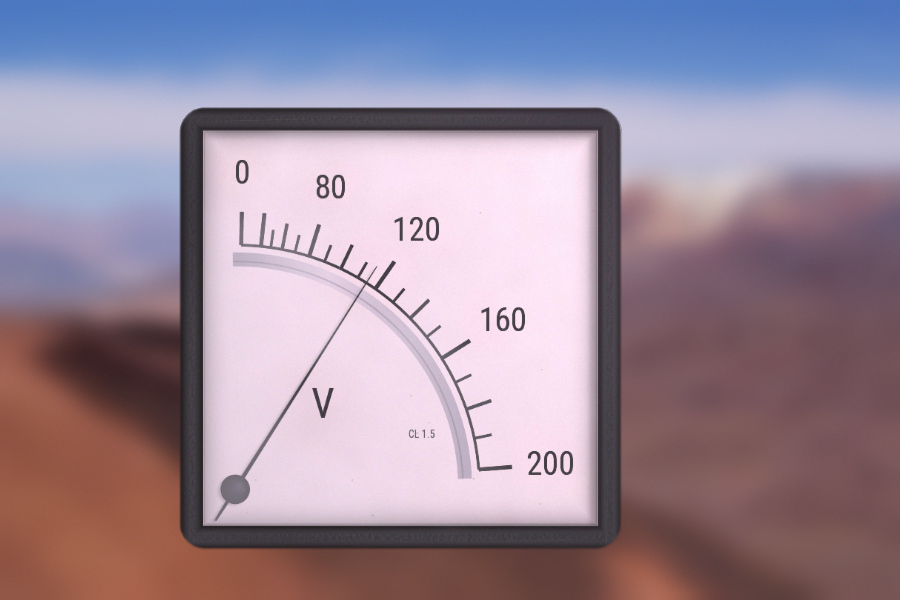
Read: {"value": 115, "unit": "V"}
